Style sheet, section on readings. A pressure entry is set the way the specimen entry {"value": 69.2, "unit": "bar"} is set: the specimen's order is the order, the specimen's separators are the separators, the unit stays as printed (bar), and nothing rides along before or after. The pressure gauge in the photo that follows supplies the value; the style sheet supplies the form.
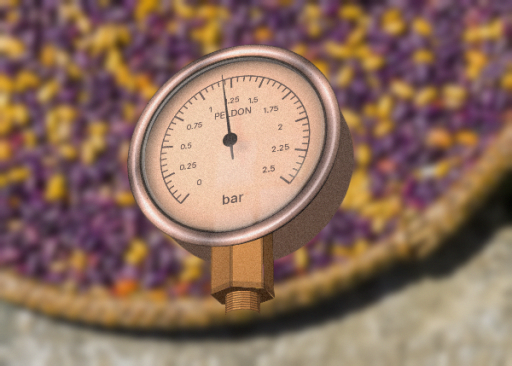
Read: {"value": 1.2, "unit": "bar"}
